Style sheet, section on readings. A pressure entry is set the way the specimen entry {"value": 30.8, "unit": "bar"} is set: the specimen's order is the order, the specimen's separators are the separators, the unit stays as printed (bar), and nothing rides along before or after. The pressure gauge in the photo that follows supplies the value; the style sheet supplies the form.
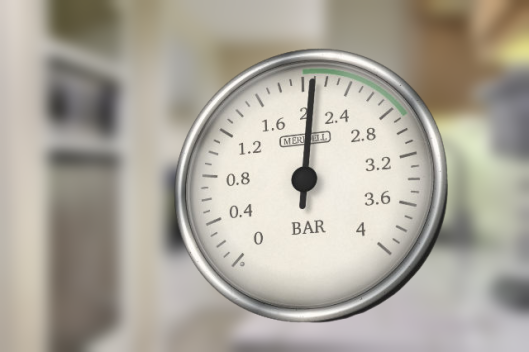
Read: {"value": 2.1, "unit": "bar"}
